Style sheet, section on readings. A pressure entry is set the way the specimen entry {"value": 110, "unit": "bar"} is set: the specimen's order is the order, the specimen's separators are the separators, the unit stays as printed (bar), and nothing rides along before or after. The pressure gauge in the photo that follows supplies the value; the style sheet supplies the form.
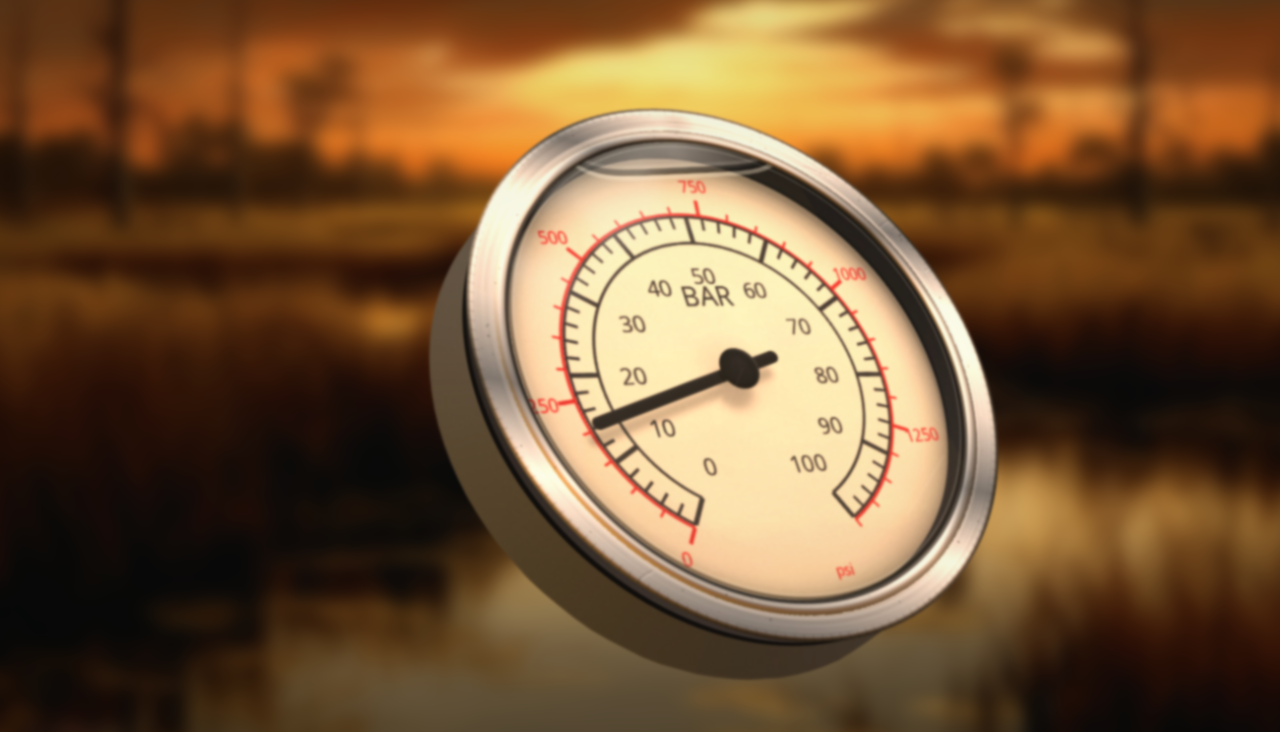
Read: {"value": 14, "unit": "bar"}
